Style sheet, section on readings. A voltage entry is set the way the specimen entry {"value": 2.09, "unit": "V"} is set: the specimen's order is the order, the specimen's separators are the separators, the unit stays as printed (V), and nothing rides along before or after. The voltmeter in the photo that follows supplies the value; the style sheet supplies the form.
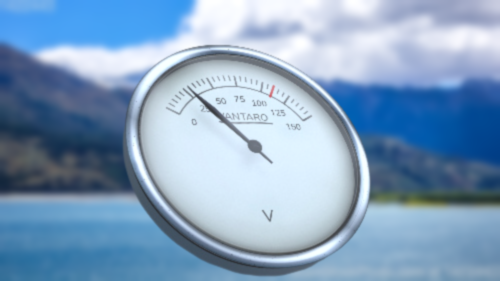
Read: {"value": 25, "unit": "V"}
